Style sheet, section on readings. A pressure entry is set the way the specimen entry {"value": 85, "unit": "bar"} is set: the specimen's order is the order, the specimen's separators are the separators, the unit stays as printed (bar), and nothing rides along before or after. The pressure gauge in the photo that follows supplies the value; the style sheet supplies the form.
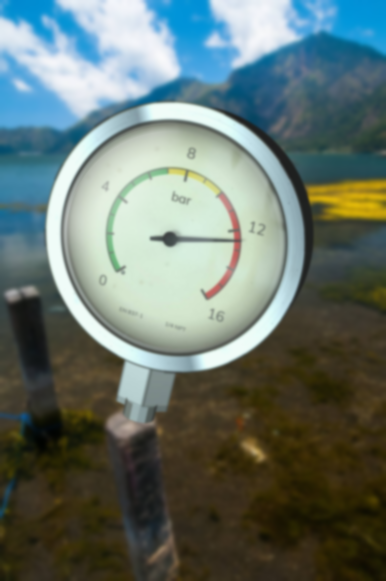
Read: {"value": 12.5, "unit": "bar"}
